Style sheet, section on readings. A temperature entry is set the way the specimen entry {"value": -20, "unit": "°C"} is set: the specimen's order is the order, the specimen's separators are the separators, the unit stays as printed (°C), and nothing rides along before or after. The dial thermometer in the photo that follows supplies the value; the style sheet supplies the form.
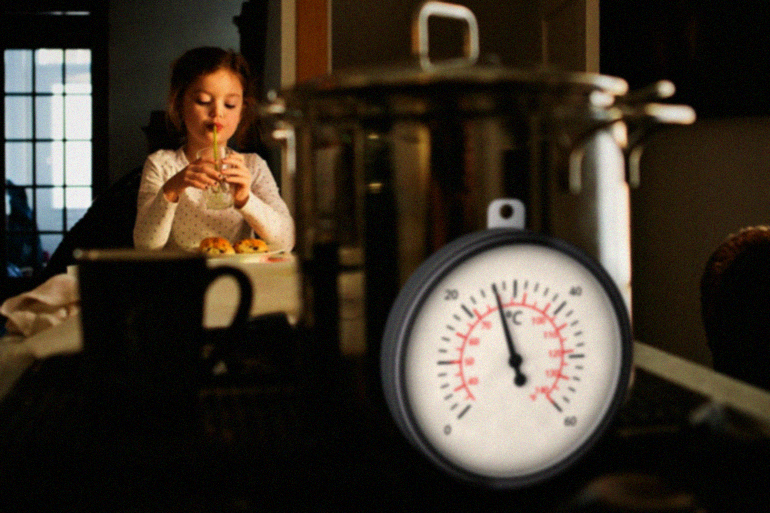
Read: {"value": 26, "unit": "°C"}
